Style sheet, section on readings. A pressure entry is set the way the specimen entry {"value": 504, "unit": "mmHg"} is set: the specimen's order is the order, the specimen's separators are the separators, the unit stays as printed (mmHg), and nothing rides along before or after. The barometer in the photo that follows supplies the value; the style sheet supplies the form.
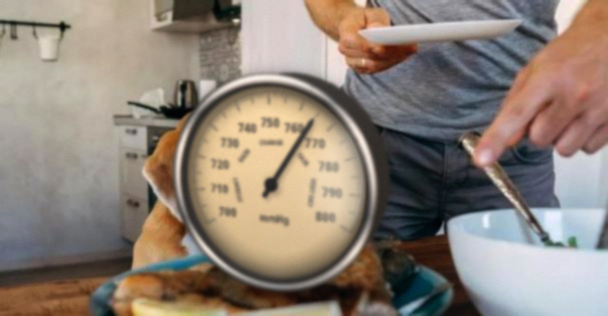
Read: {"value": 765, "unit": "mmHg"}
